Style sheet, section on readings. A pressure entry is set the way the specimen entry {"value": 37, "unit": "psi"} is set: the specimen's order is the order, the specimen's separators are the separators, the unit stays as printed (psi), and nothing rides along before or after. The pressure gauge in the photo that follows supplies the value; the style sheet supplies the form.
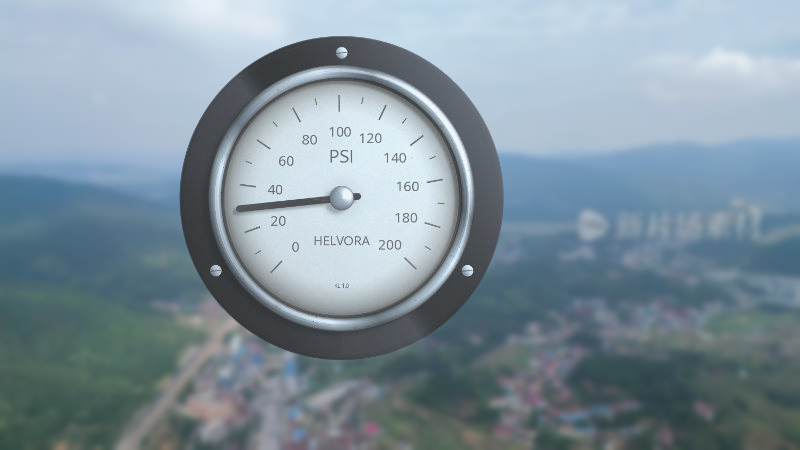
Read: {"value": 30, "unit": "psi"}
